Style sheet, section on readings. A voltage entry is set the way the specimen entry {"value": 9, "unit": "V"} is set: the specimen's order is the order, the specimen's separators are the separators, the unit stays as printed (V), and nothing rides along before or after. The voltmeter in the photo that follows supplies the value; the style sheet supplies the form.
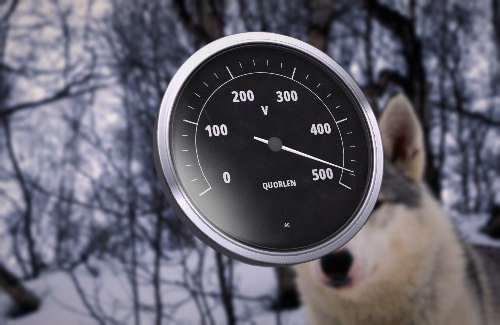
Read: {"value": 480, "unit": "V"}
